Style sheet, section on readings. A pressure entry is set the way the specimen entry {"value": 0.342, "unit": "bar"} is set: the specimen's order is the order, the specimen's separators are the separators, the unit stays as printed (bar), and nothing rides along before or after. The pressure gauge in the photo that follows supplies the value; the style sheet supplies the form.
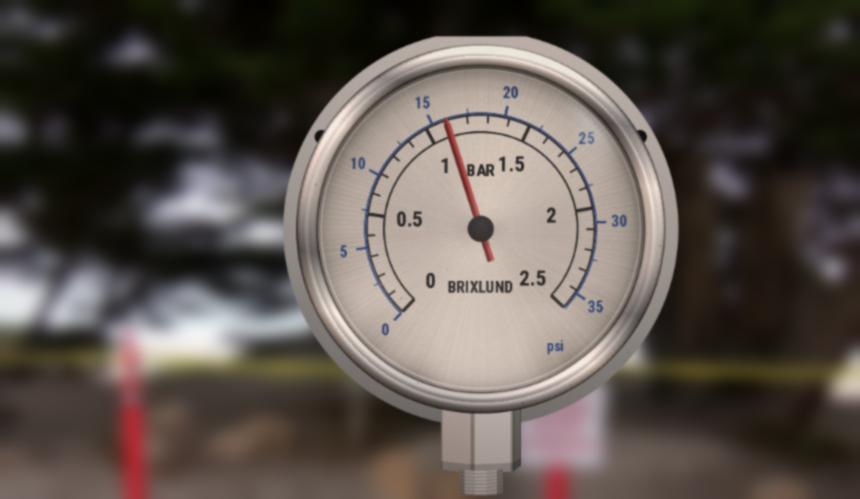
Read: {"value": 1.1, "unit": "bar"}
